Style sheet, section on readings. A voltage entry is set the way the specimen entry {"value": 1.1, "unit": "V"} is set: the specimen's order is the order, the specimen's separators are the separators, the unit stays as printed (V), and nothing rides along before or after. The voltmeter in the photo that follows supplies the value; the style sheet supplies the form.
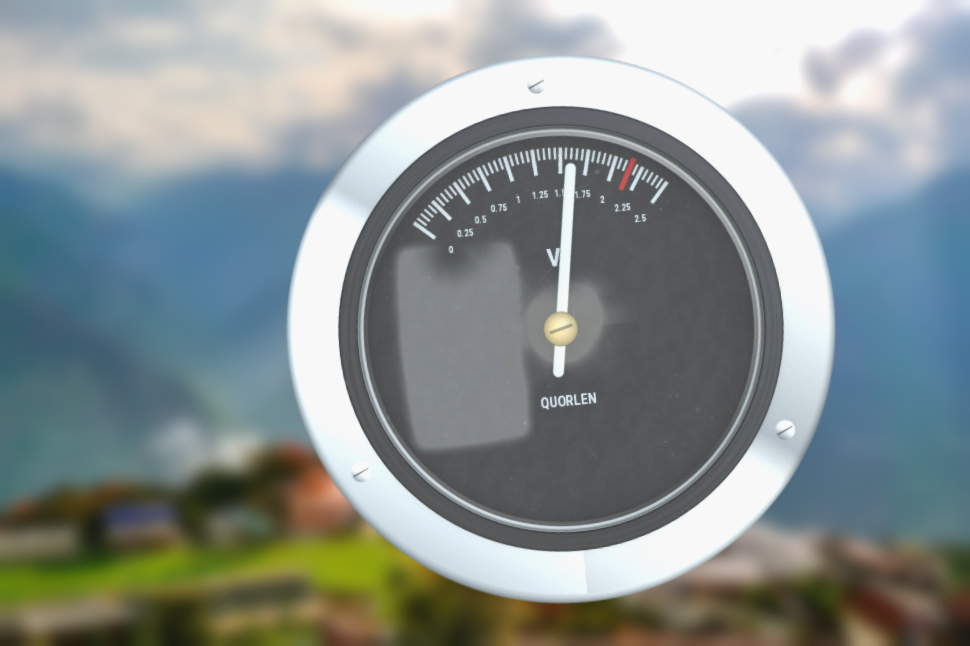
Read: {"value": 1.6, "unit": "V"}
